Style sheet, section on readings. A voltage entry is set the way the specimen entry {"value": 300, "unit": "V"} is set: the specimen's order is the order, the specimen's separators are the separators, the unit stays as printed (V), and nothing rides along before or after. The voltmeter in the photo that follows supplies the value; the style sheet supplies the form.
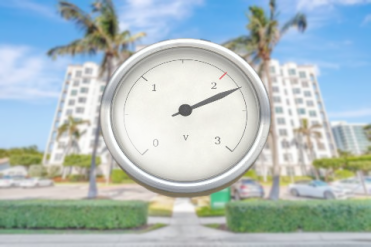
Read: {"value": 2.25, "unit": "V"}
